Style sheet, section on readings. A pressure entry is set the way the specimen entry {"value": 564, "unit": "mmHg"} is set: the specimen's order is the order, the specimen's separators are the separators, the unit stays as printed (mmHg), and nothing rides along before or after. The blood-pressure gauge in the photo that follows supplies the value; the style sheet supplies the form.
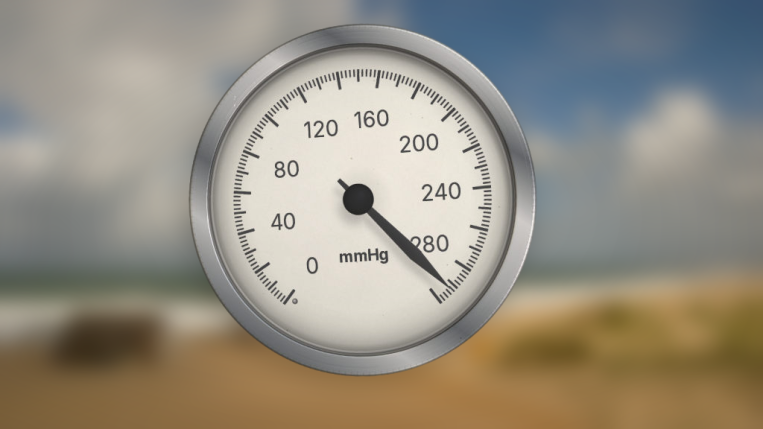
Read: {"value": 292, "unit": "mmHg"}
